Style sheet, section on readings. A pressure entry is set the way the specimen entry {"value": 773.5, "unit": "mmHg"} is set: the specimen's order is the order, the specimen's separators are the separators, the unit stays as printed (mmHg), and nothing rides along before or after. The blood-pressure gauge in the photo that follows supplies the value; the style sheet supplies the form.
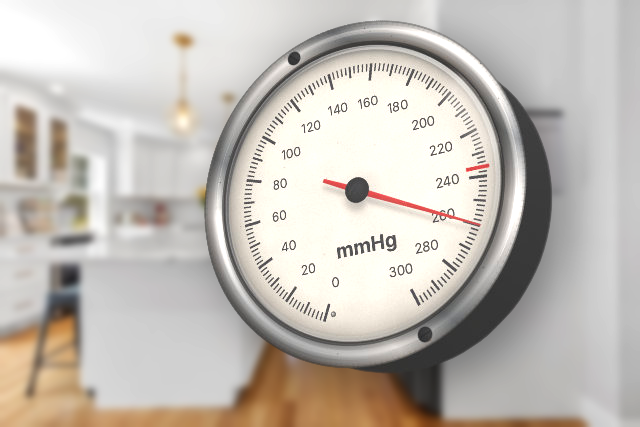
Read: {"value": 260, "unit": "mmHg"}
